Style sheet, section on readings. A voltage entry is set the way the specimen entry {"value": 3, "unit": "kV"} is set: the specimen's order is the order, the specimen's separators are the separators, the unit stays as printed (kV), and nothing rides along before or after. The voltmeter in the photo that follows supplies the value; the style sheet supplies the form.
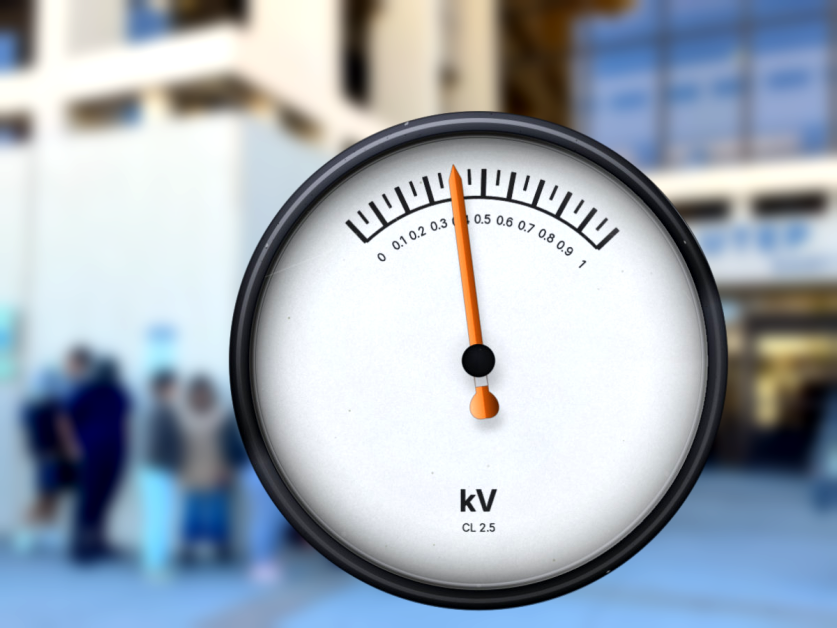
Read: {"value": 0.4, "unit": "kV"}
